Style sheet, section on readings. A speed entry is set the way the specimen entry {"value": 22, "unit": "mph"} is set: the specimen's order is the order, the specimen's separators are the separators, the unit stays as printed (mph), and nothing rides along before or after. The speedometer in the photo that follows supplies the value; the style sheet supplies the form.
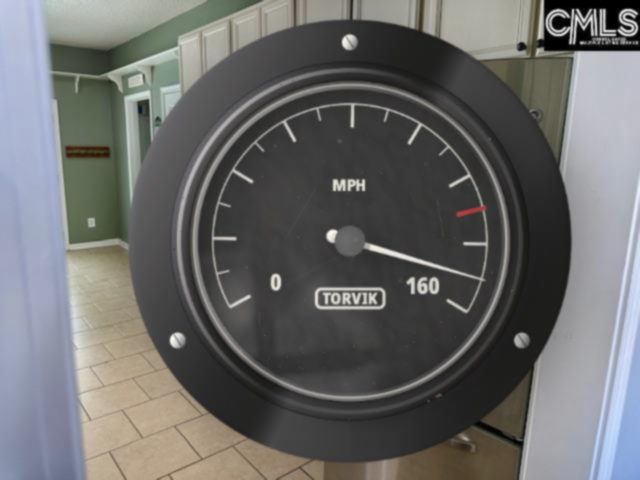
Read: {"value": 150, "unit": "mph"}
